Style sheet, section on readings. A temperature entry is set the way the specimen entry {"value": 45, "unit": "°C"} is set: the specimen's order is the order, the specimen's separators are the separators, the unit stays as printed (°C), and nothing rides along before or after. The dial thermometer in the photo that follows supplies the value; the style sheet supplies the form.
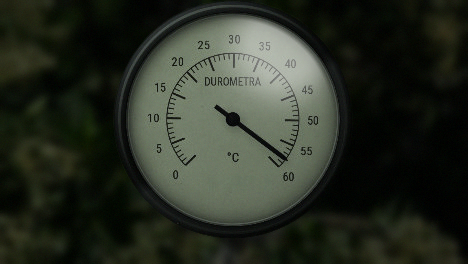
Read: {"value": 58, "unit": "°C"}
